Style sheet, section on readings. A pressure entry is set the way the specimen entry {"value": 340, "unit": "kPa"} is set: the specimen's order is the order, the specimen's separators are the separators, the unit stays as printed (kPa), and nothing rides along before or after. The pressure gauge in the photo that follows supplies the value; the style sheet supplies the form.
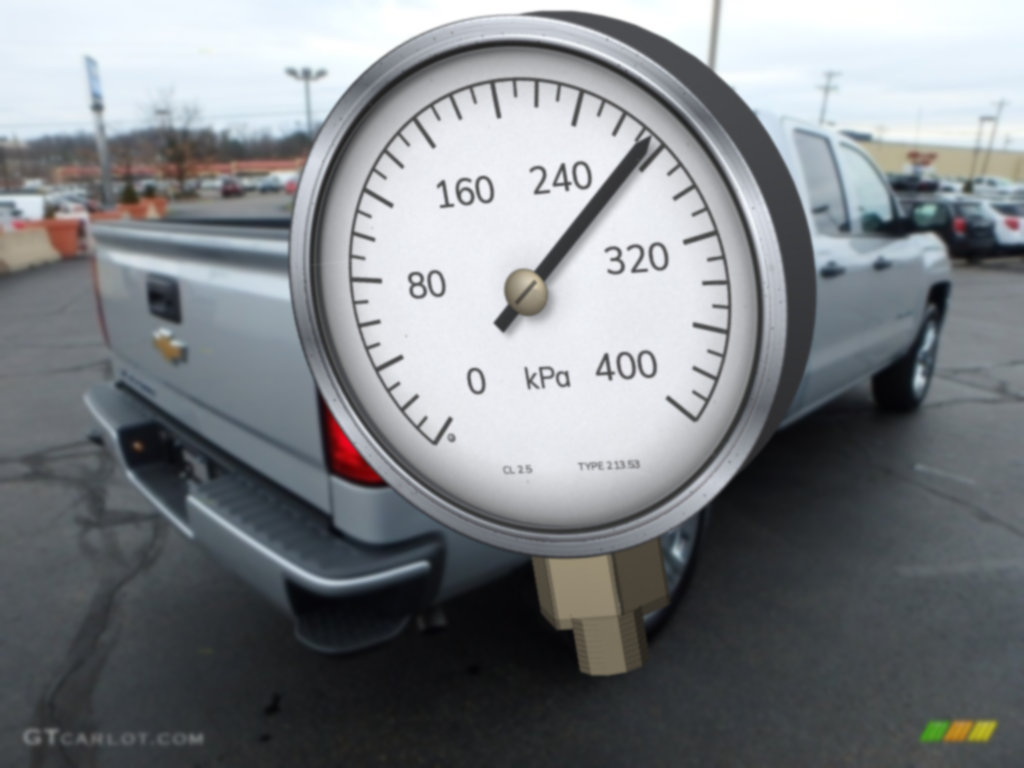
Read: {"value": 275, "unit": "kPa"}
